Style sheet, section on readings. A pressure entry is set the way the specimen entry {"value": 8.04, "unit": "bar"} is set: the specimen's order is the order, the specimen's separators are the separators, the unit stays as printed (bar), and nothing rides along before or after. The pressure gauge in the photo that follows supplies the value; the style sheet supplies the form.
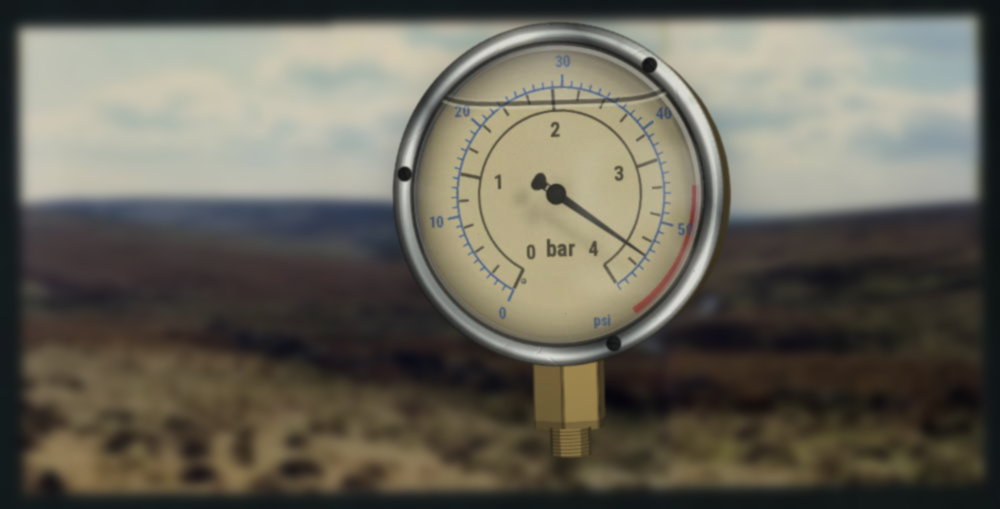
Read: {"value": 3.7, "unit": "bar"}
